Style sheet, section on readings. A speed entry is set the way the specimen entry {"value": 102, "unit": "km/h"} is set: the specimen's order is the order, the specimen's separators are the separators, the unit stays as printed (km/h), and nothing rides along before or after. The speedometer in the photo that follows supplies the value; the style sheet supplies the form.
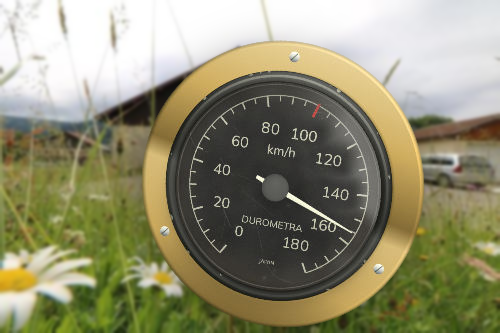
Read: {"value": 155, "unit": "km/h"}
